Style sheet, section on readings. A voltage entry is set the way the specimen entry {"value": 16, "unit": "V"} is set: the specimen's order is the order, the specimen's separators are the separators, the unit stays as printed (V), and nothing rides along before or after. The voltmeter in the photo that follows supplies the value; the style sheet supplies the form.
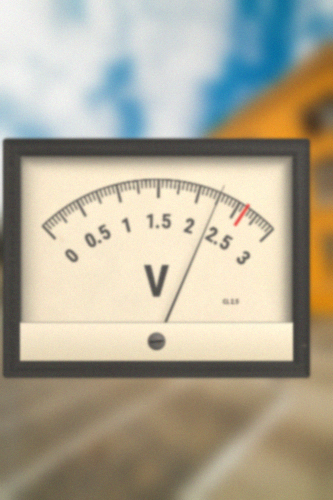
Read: {"value": 2.25, "unit": "V"}
